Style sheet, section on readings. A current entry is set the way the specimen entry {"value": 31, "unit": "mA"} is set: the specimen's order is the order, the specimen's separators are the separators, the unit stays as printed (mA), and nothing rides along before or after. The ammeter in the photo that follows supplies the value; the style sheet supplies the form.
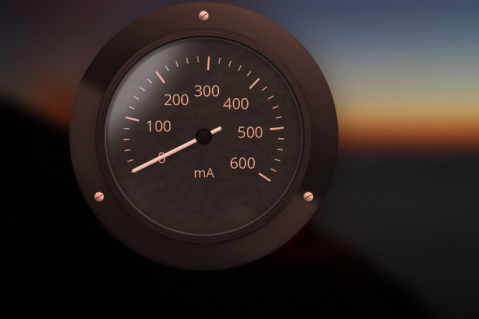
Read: {"value": 0, "unit": "mA"}
